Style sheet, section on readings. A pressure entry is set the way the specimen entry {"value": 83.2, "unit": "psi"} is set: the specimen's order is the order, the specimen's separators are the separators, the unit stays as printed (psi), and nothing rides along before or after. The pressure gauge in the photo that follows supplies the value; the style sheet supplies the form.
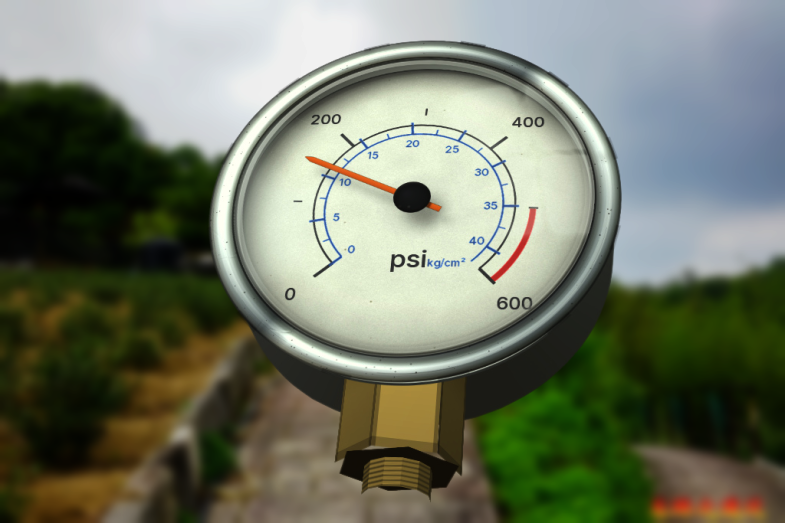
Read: {"value": 150, "unit": "psi"}
